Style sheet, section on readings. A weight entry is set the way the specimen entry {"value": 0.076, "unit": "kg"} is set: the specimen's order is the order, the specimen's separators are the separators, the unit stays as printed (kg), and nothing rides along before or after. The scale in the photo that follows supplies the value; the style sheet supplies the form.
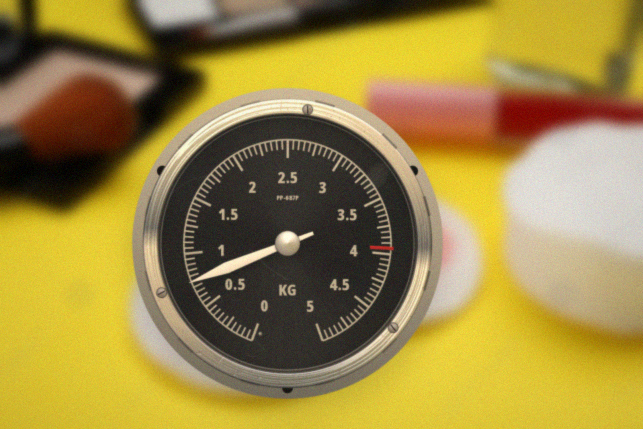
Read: {"value": 0.75, "unit": "kg"}
